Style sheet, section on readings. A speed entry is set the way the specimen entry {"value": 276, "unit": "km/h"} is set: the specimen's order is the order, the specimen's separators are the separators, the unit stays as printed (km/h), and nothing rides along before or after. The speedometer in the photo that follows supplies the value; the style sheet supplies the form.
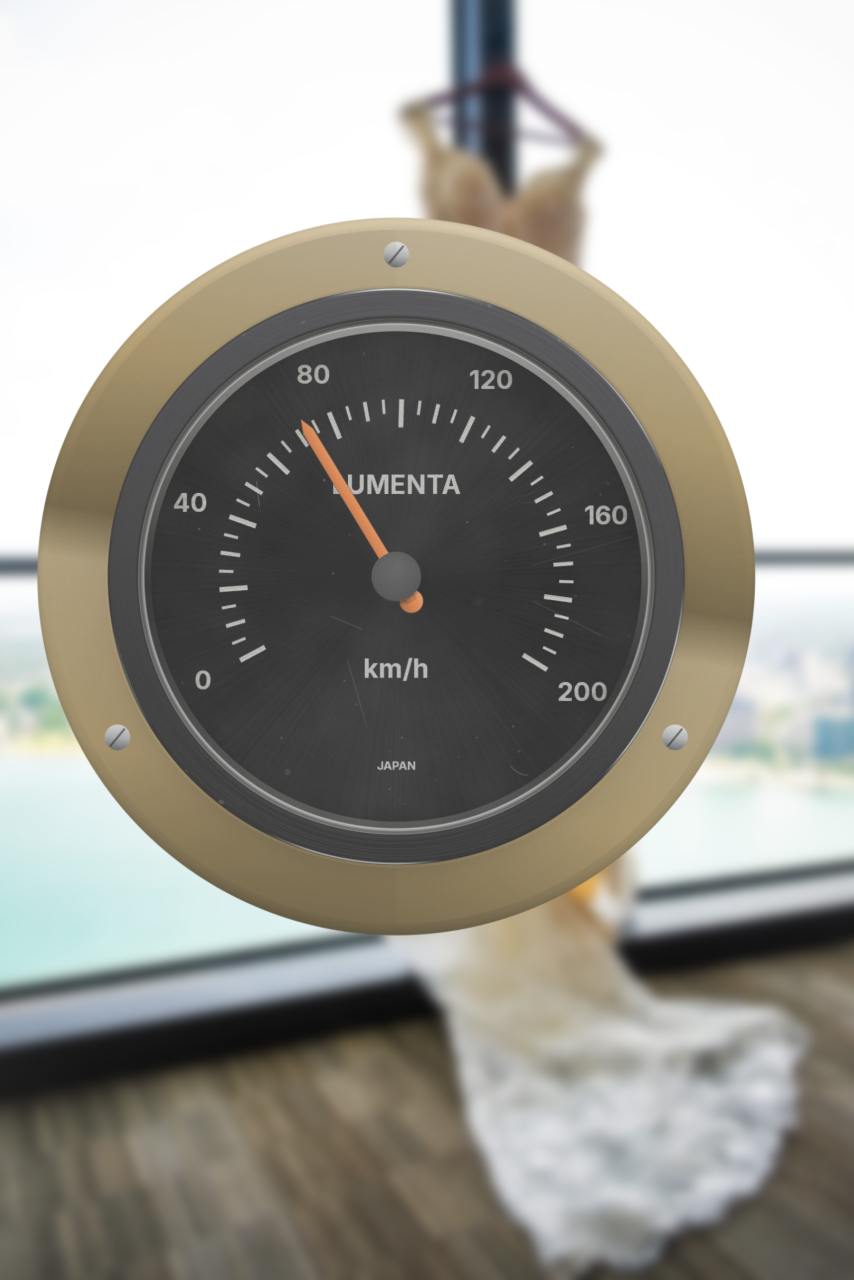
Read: {"value": 72.5, "unit": "km/h"}
